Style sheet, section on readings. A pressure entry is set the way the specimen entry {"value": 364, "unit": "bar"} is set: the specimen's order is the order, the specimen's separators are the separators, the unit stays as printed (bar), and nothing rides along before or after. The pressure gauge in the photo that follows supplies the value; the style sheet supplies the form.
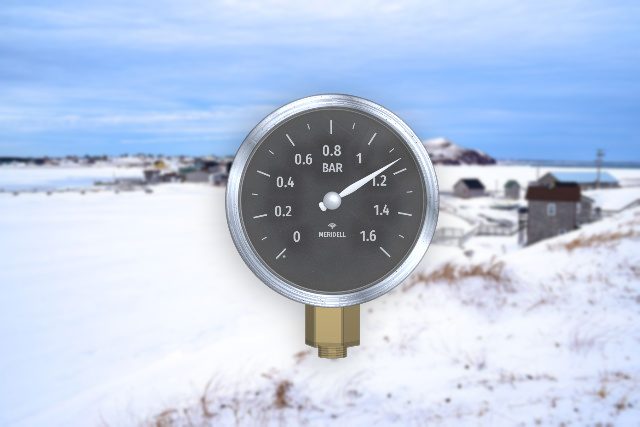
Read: {"value": 1.15, "unit": "bar"}
